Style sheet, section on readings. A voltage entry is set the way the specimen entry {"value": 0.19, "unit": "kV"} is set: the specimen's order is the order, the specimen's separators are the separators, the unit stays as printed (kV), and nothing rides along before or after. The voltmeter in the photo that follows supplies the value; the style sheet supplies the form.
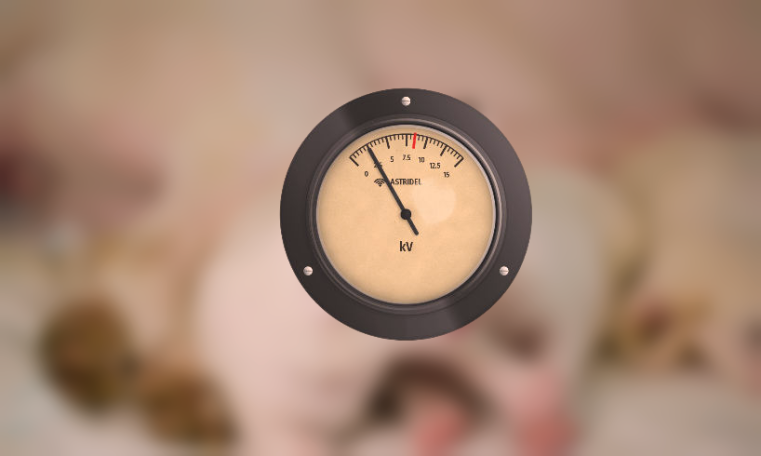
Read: {"value": 2.5, "unit": "kV"}
